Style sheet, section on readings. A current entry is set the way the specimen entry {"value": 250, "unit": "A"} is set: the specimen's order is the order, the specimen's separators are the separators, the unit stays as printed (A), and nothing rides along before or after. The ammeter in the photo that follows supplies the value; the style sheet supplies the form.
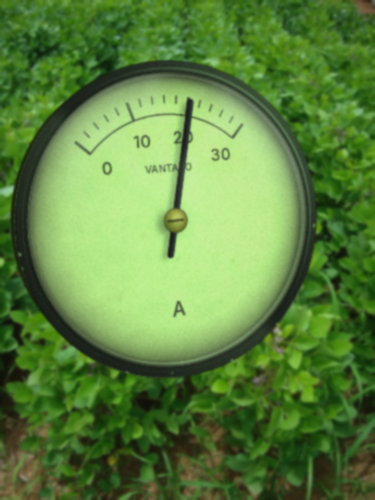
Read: {"value": 20, "unit": "A"}
